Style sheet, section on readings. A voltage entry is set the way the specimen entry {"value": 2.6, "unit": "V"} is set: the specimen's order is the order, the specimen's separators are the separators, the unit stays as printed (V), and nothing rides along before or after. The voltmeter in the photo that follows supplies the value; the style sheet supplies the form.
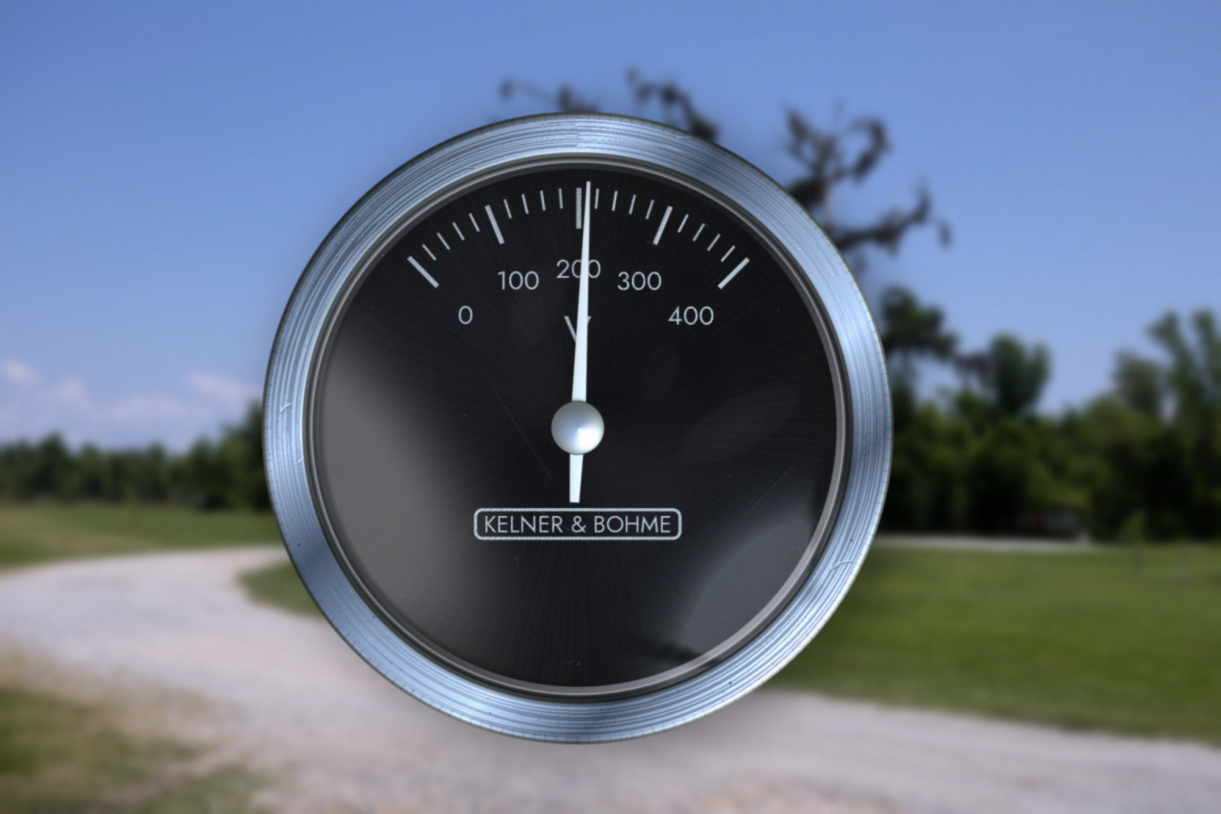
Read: {"value": 210, "unit": "V"}
